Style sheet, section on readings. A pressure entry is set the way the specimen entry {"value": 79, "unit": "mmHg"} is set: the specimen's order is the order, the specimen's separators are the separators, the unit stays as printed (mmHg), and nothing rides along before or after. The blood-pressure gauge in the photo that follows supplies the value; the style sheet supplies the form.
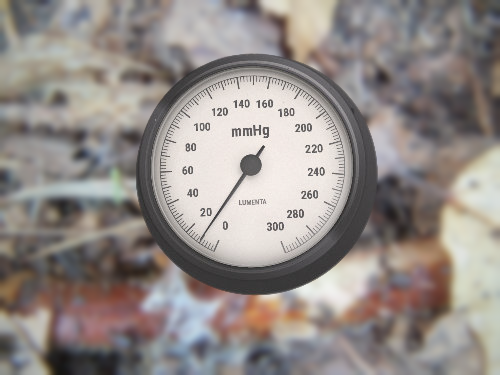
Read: {"value": 10, "unit": "mmHg"}
